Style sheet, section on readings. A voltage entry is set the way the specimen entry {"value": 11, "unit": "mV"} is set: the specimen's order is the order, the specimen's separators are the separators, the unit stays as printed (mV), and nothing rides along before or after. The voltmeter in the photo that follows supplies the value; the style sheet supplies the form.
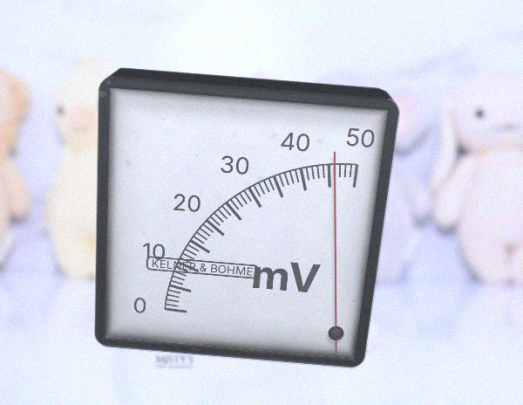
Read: {"value": 46, "unit": "mV"}
